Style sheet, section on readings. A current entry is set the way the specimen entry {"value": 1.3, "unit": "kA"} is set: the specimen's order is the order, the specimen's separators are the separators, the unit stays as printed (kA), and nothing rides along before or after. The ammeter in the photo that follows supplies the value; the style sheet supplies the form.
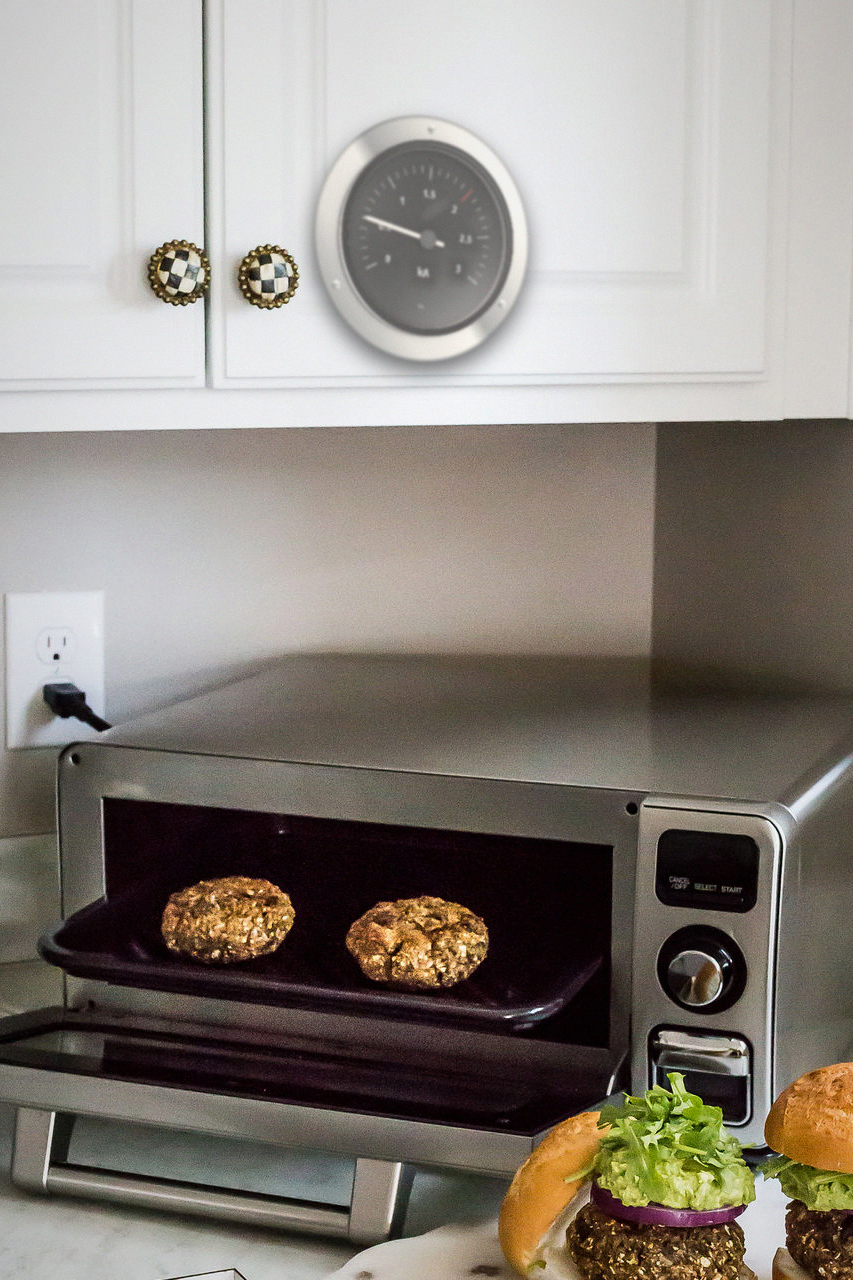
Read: {"value": 0.5, "unit": "kA"}
